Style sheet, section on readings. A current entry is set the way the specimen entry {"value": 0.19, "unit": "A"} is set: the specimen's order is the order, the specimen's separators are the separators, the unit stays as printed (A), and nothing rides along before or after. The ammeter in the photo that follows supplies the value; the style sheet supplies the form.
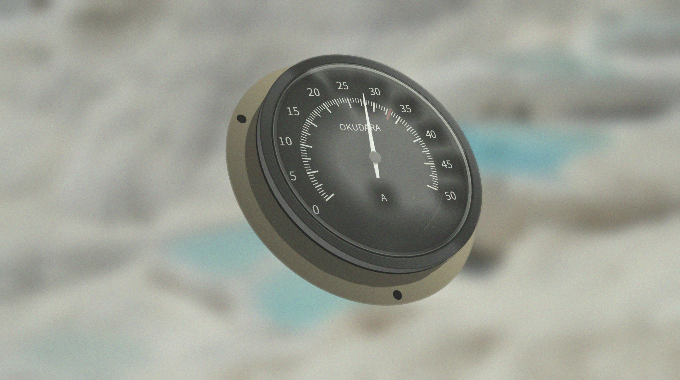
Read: {"value": 27.5, "unit": "A"}
